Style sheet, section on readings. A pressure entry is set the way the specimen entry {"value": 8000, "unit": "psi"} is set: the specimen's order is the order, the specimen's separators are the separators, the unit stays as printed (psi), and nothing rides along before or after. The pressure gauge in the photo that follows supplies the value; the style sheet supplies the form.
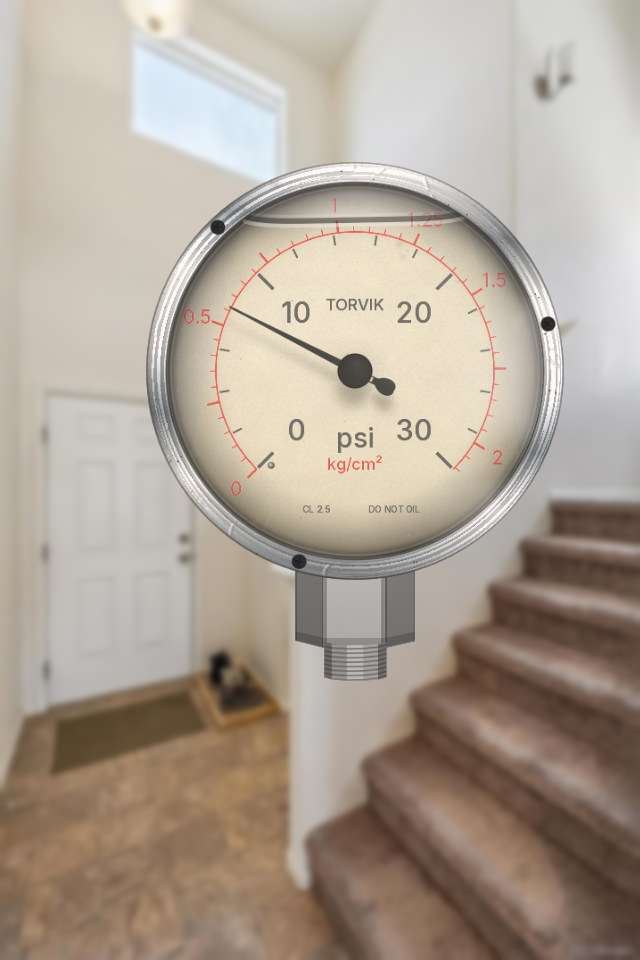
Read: {"value": 8, "unit": "psi"}
